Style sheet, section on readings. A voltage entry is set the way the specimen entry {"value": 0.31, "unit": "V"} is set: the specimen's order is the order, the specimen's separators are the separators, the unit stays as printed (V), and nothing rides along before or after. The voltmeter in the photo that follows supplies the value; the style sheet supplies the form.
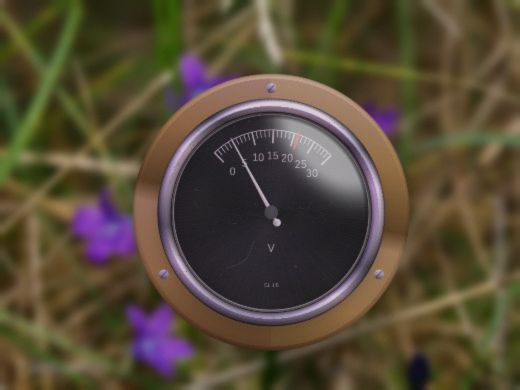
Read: {"value": 5, "unit": "V"}
